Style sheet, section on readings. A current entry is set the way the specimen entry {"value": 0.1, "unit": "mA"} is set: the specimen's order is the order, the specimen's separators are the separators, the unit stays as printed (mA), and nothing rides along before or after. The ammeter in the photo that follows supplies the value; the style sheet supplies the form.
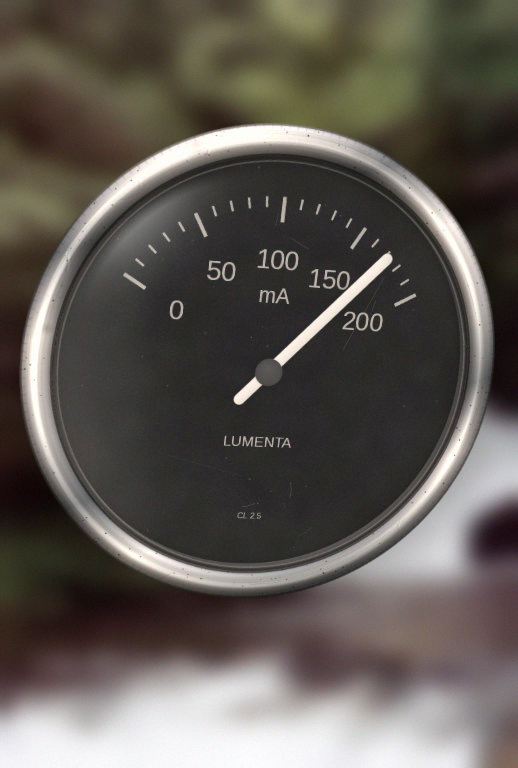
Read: {"value": 170, "unit": "mA"}
